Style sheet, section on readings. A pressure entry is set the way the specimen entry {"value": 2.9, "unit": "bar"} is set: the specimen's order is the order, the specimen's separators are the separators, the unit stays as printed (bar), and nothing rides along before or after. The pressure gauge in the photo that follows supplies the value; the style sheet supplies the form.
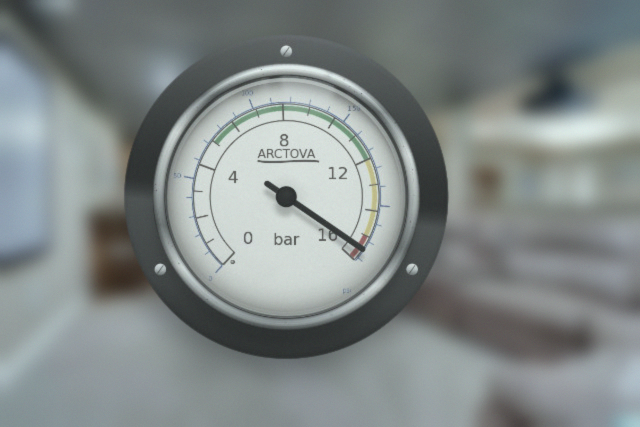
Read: {"value": 15.5, "unit": "bar"}
